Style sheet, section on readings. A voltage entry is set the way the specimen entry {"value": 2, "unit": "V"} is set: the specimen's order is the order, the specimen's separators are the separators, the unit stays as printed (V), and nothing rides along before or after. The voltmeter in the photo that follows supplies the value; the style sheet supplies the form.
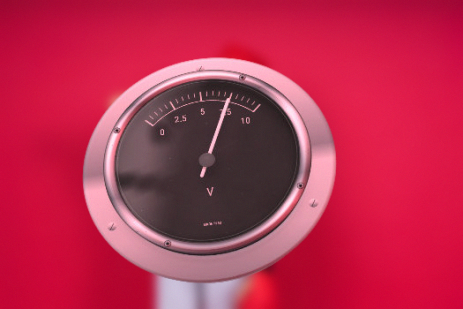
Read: {"value": 7.5, "unit": "V"}
